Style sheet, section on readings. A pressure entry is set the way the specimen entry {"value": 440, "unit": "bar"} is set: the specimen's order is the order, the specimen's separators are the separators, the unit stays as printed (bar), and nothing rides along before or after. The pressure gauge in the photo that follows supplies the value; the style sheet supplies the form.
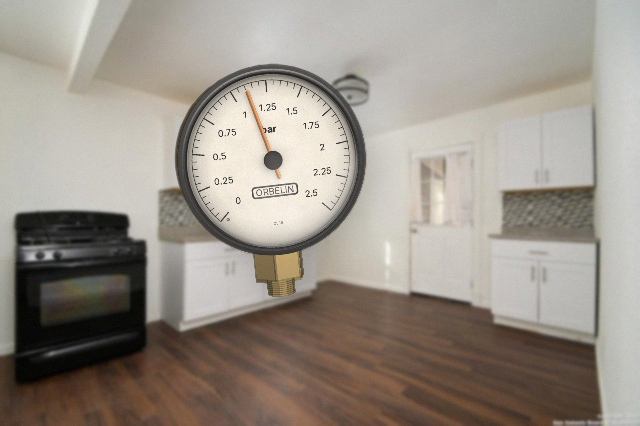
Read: {"value": 1.1, "unit": "bar"}
